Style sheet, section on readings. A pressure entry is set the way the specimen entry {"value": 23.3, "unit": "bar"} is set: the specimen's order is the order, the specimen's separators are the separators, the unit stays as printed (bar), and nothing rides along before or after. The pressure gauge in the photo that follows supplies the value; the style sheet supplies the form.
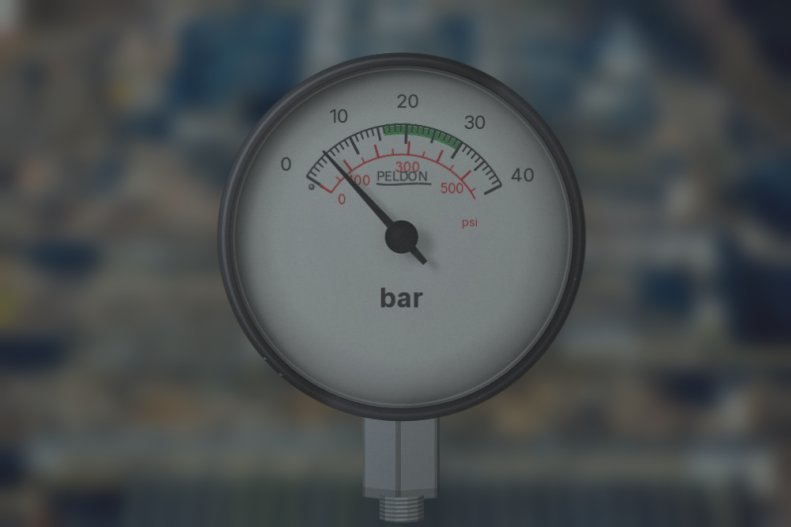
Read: {"value": 5, "unit": "bar"}
